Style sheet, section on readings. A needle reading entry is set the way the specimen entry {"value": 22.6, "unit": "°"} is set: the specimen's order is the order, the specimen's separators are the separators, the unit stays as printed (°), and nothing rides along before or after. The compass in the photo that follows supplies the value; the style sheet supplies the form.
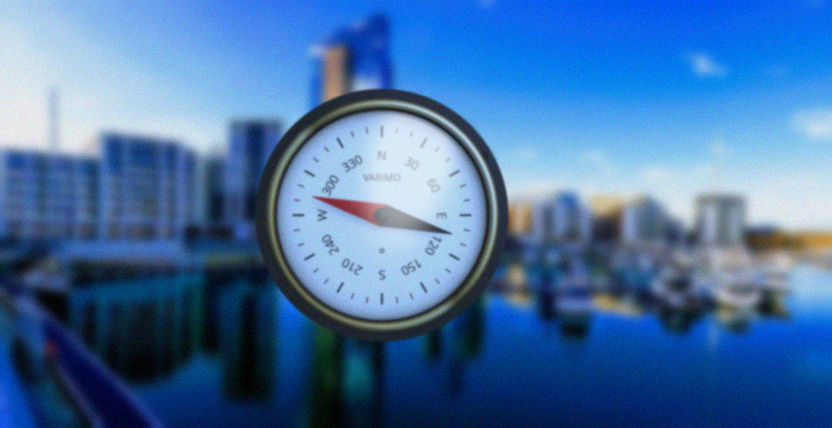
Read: {"value": 285, "unit": "°"}
